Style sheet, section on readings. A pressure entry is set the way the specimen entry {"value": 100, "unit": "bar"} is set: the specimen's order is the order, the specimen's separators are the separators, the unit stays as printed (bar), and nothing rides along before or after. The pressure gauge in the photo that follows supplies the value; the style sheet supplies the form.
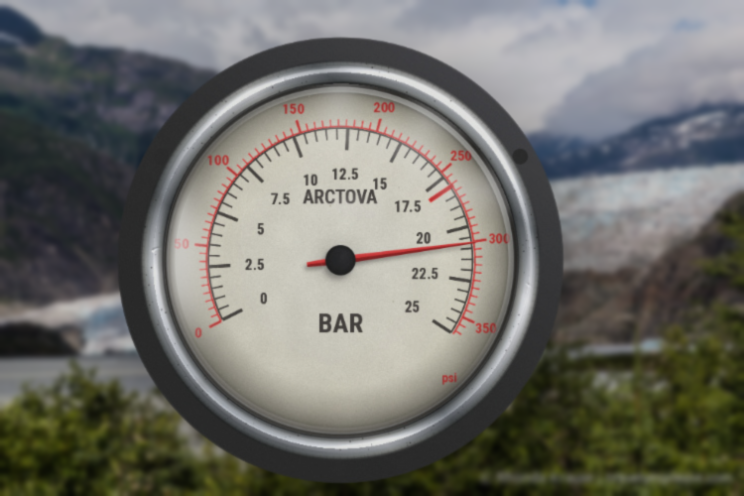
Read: {"value": 20.75, "unit": "bar"}
